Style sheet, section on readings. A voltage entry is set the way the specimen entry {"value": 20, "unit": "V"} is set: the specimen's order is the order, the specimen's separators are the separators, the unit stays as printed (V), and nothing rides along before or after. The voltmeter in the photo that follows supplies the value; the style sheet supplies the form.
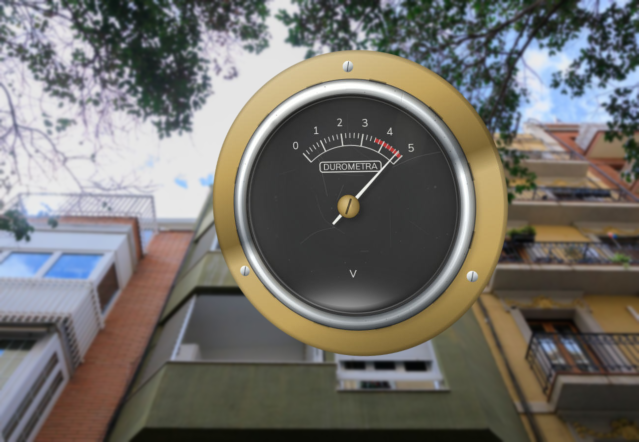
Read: {"value": 4.8, "unit": "V"}
